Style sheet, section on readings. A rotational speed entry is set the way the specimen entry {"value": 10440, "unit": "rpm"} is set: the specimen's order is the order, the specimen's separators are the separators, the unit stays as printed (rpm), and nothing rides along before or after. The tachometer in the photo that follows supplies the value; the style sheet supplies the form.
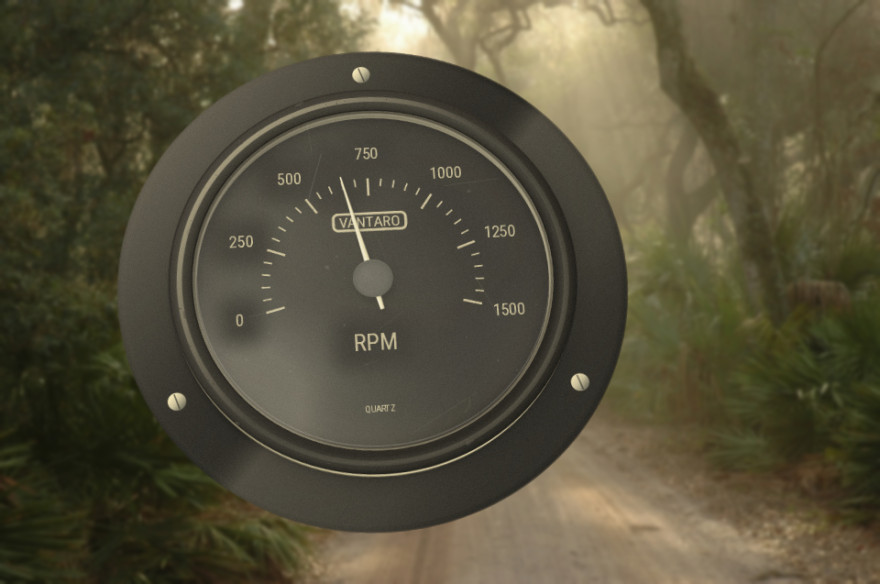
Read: {"value": 650, "unit": "rpm"}
